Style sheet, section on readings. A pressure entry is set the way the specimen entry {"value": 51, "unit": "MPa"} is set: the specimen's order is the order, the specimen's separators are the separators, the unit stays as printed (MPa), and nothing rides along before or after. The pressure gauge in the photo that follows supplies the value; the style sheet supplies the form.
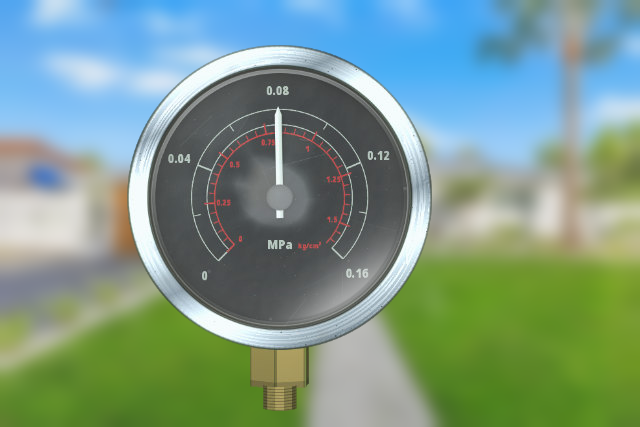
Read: {"value": 0.08, "unit": "MPa"}
